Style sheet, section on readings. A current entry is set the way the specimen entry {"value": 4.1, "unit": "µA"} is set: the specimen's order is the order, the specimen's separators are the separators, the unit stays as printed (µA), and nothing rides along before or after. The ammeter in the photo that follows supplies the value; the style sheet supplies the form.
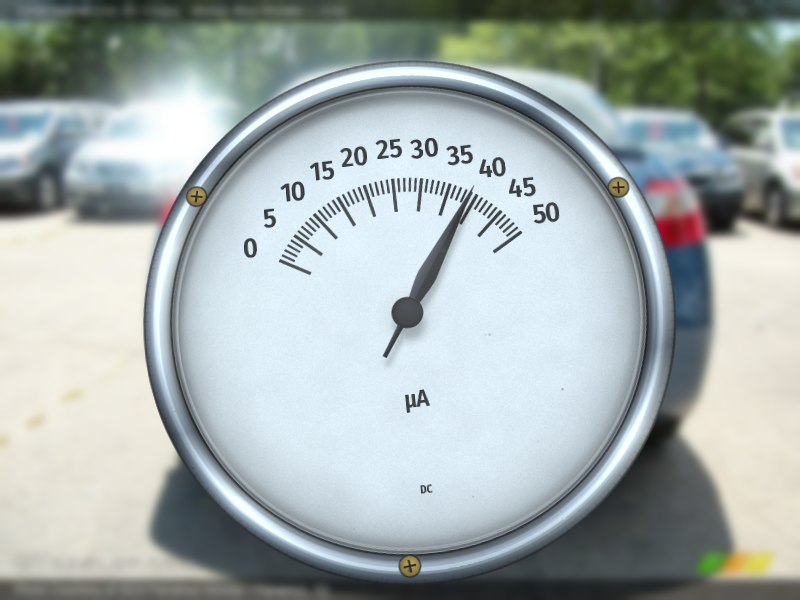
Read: {"value": 39, "unit": "µA"}
